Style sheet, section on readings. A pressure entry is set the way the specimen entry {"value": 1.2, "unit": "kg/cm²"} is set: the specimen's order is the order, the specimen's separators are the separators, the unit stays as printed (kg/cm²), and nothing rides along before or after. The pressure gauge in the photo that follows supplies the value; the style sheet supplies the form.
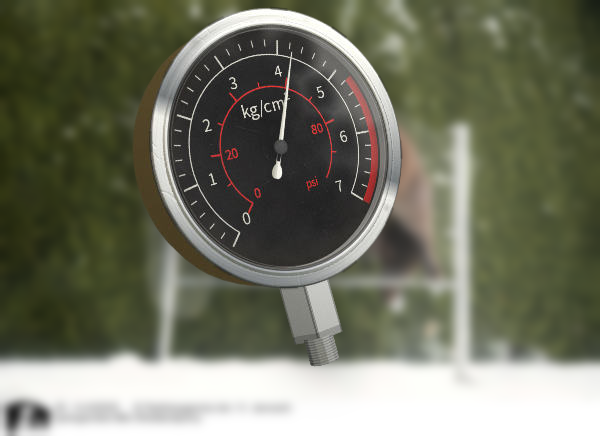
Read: {"value": 4.2, "unit": "kg/cm²"}
